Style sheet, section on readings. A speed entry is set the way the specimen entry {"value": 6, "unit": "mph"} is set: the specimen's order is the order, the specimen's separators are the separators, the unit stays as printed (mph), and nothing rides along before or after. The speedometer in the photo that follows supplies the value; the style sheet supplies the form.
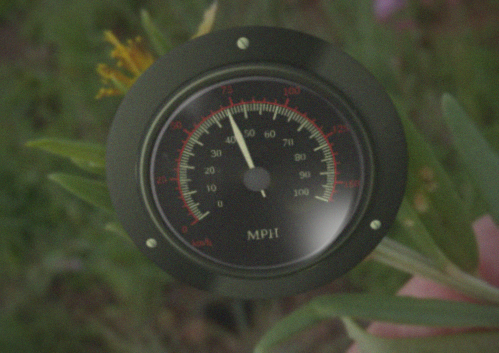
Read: {"value": 45, "unit": "mph"}
